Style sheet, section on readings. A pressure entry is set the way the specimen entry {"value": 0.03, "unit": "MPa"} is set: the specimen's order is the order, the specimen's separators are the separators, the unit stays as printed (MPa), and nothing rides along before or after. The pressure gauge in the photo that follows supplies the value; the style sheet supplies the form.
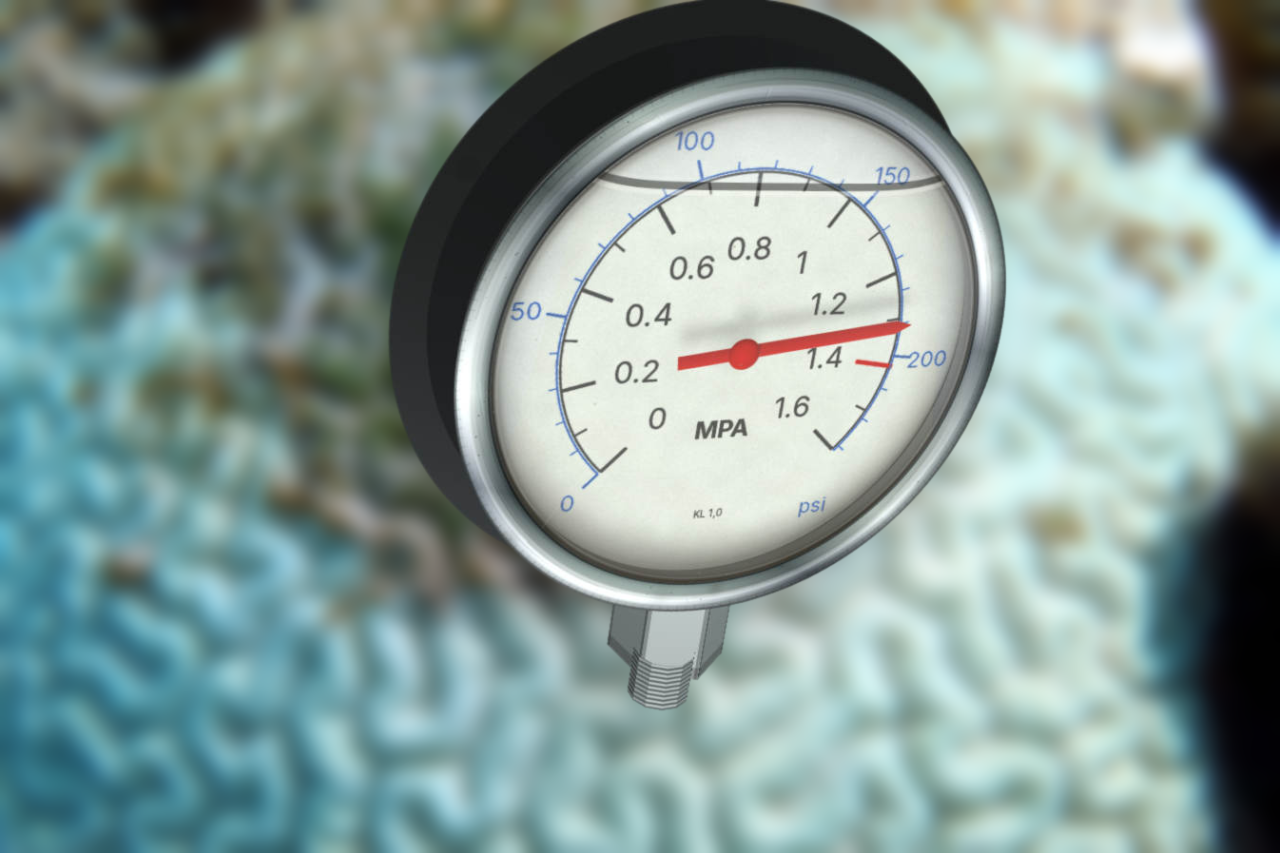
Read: {"value": 1.3, "unit": "MPa"}
